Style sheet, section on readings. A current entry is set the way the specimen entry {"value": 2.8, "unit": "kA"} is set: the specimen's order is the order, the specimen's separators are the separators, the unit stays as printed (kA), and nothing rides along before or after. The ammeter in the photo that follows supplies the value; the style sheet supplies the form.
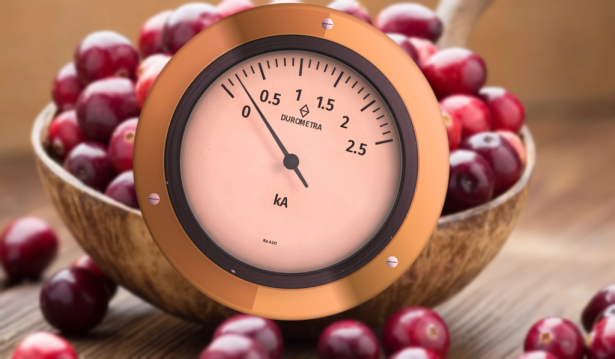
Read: {"value": 0.2, "unit": "kA"}
